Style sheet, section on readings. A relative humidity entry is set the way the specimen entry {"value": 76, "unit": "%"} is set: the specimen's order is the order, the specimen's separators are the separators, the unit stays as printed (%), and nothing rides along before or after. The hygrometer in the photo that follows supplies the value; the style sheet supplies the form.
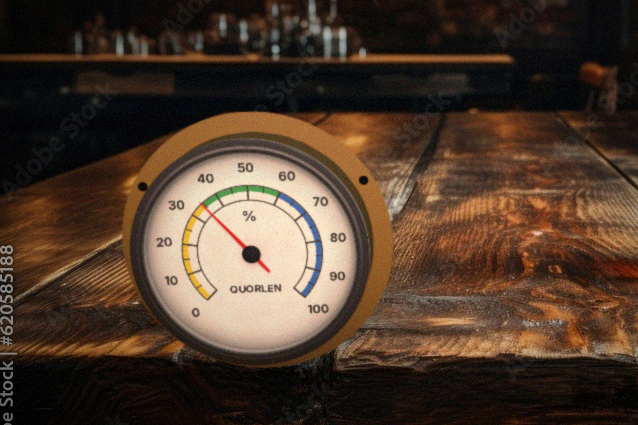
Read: {"value": 35, "unit": "%"}
